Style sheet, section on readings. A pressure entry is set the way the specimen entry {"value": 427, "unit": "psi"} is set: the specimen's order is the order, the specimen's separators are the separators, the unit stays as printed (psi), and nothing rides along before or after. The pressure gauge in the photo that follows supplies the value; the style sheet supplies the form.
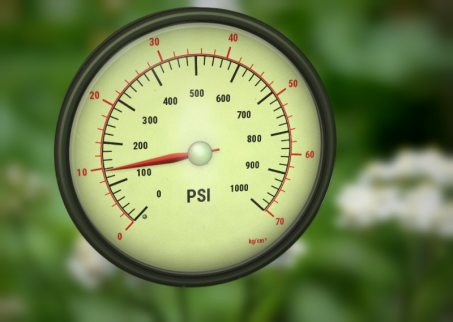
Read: {"value": 140, "unit": "psi"}
